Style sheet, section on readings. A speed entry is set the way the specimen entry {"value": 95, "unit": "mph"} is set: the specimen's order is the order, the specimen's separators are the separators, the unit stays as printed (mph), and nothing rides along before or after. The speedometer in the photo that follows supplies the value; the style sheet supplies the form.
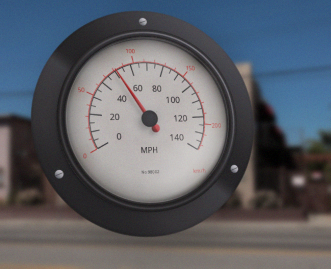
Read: {"value": 50, "unit": "mph"}
